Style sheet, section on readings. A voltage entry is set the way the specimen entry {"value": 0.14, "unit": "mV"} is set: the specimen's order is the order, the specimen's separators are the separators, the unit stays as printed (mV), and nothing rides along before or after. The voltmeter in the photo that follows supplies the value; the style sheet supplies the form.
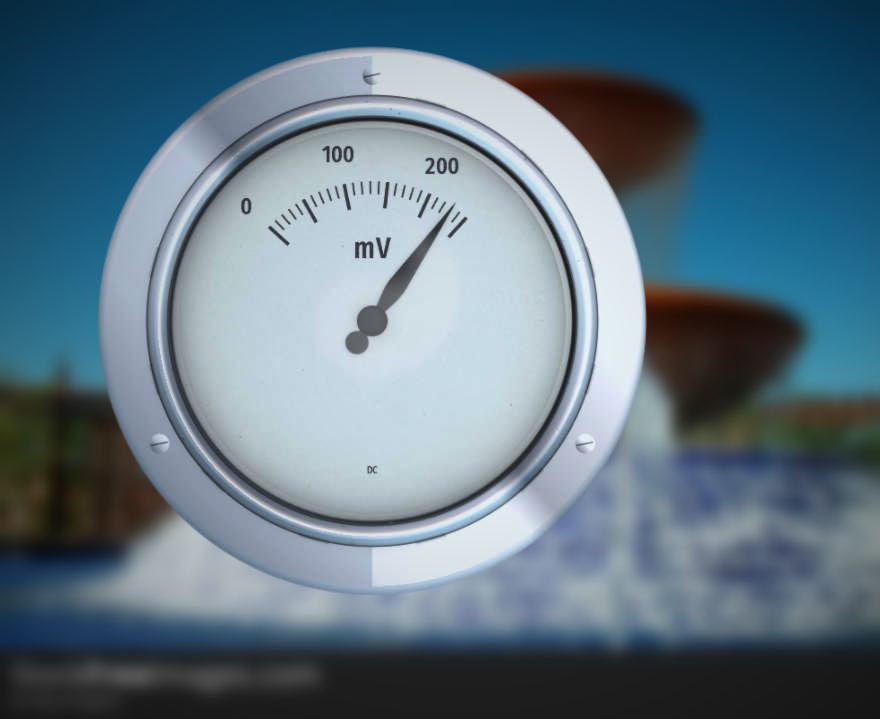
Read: {"value": 230, "unit": "mV"}
